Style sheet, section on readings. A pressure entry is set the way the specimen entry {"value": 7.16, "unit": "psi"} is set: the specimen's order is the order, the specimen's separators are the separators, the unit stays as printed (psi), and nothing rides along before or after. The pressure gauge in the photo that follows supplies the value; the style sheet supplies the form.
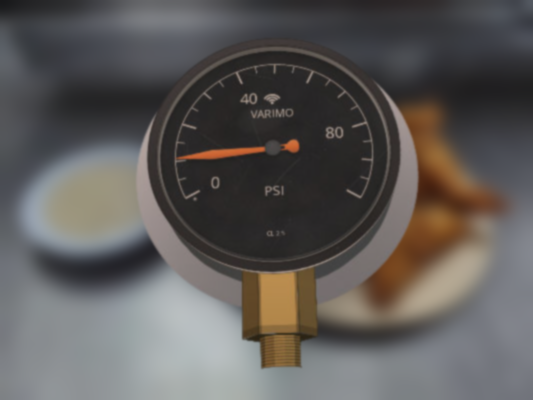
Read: {"value": 10, "unit": "psi"}
